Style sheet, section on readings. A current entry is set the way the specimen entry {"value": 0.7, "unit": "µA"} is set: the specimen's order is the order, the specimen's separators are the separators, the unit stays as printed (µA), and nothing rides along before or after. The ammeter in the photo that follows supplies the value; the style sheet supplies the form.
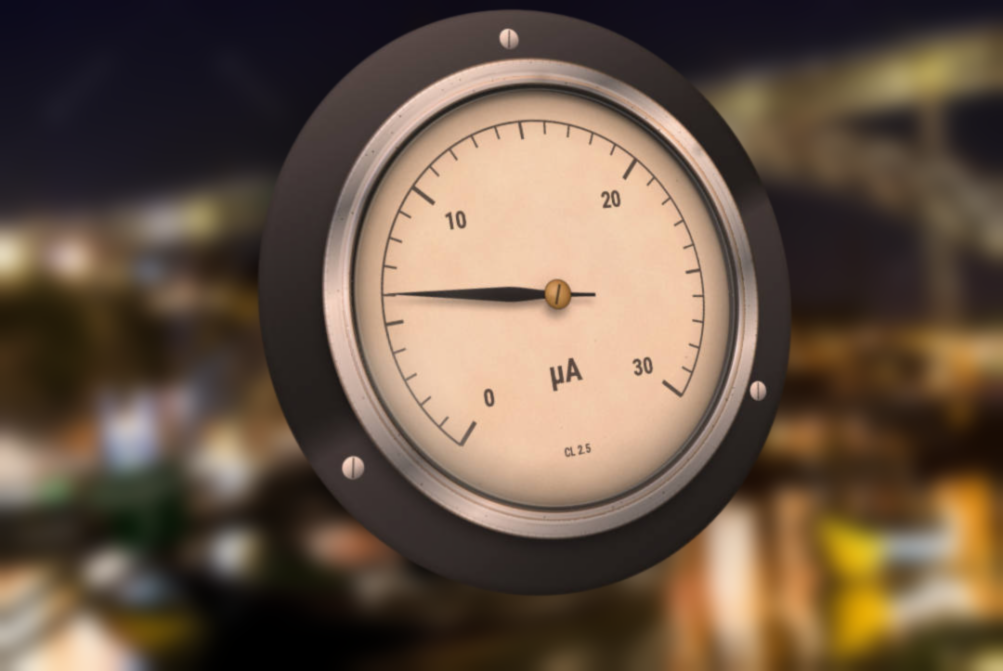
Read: {"value": 6, "unit": "µA"}
